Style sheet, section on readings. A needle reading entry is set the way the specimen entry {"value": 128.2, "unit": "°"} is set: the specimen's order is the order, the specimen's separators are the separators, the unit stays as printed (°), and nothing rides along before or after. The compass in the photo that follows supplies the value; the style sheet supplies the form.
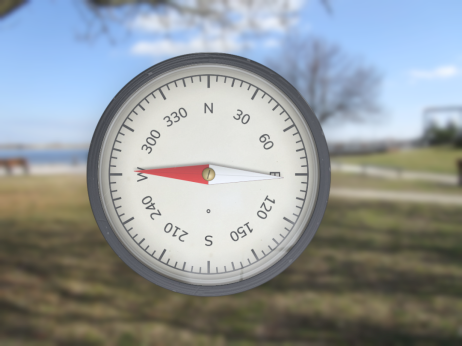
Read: {"value": 272.5, "unit": "°"}
